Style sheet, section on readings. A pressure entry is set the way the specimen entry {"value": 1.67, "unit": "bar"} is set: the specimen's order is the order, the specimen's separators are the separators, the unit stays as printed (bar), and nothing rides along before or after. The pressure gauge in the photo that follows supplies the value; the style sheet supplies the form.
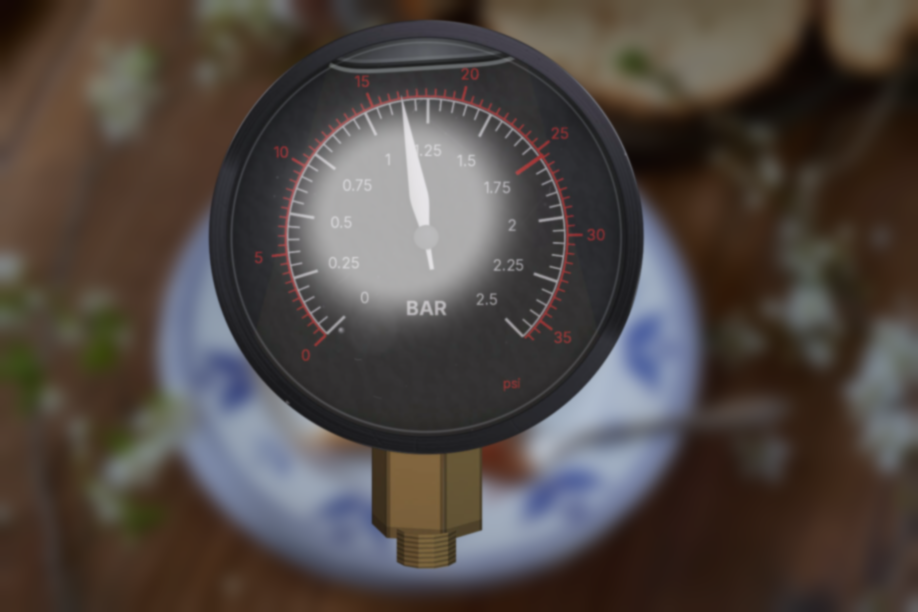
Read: {"value": 1.15, "unit": "bar"}
